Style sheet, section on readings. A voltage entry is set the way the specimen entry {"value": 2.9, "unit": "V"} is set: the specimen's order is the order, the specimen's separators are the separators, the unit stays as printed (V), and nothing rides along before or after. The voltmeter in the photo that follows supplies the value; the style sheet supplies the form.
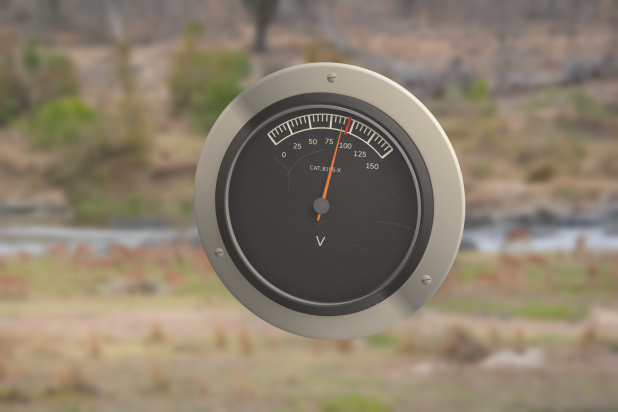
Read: {"value": 90, "unit": "V"}
